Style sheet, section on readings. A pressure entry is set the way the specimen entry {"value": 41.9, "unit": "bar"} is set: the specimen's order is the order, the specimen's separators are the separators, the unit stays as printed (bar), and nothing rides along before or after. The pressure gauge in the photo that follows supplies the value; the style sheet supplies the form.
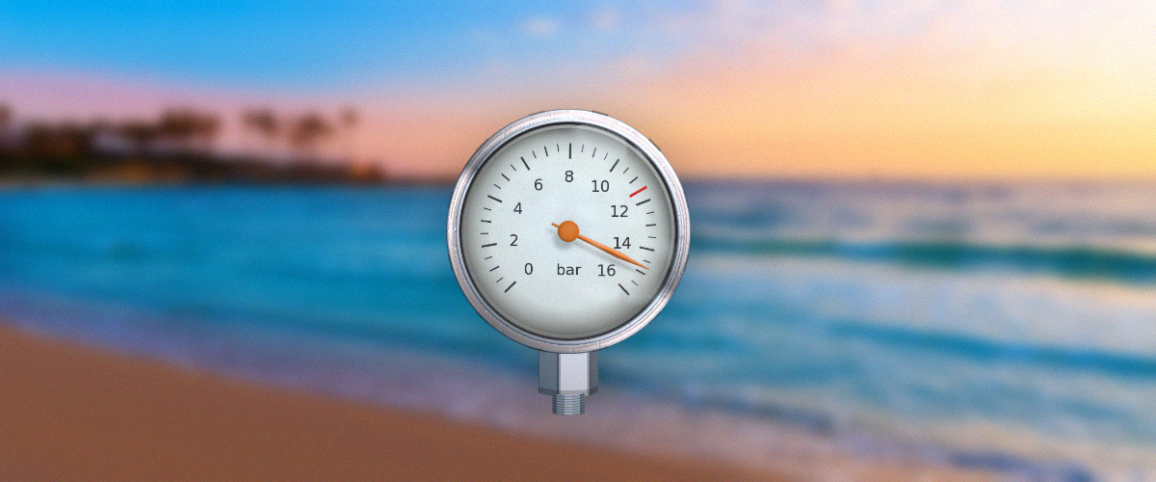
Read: {"value": 14.75, "unit": "bar"}
